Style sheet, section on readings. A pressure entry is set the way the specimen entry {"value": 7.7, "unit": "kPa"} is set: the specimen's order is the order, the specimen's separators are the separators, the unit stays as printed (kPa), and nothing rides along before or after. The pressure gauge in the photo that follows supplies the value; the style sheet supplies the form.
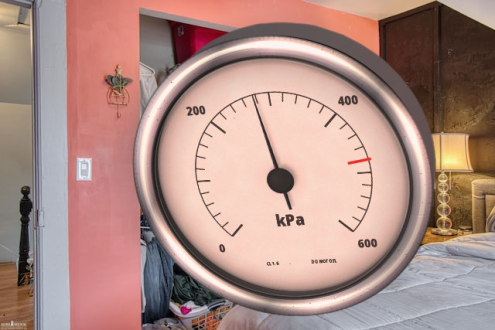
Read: {"value": 280, "unit": "kPa"}
